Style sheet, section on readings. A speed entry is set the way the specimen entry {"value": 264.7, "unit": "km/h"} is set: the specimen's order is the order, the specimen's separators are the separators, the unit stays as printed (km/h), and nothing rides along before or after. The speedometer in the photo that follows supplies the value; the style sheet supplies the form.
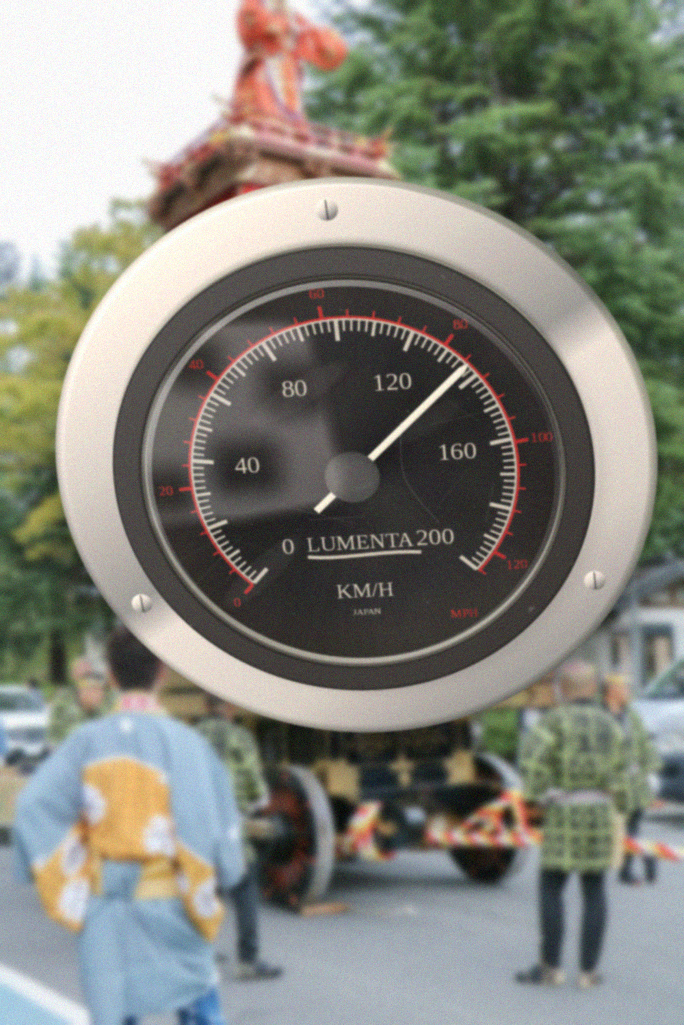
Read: {"value": 136, "unit": "km/h"}
